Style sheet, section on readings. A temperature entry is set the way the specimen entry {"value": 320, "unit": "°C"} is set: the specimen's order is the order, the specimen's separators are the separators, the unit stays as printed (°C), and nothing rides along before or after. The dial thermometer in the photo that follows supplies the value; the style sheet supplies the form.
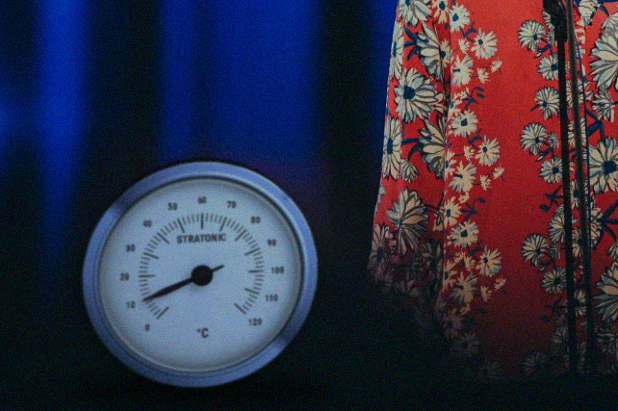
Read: {"value": 10, "unit": "°C"}
